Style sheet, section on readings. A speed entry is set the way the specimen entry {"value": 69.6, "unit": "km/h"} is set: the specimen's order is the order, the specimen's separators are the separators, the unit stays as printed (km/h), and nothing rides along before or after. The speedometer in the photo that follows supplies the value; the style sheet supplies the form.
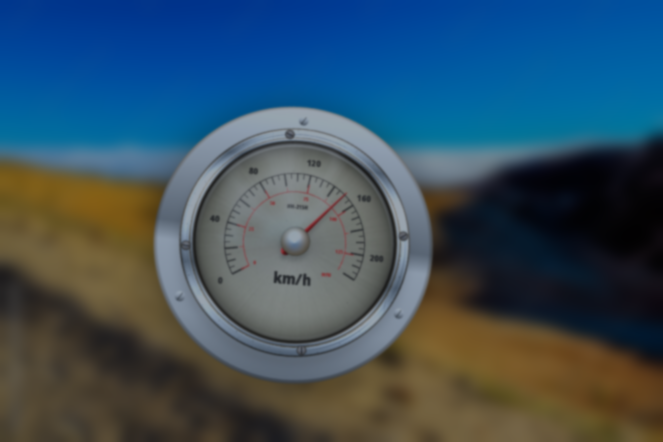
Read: {"value": 150, "unit": "km/h"}
